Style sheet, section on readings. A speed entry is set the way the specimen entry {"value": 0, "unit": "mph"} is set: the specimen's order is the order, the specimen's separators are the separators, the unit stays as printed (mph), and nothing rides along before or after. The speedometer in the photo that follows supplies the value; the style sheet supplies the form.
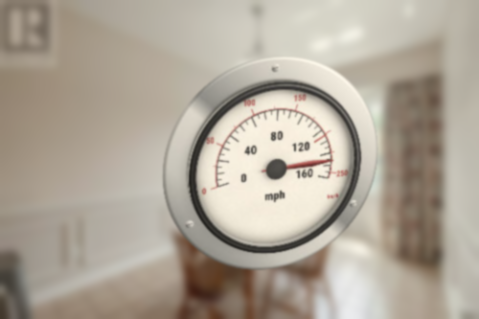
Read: {"value": 145, "unit": "mph"}
